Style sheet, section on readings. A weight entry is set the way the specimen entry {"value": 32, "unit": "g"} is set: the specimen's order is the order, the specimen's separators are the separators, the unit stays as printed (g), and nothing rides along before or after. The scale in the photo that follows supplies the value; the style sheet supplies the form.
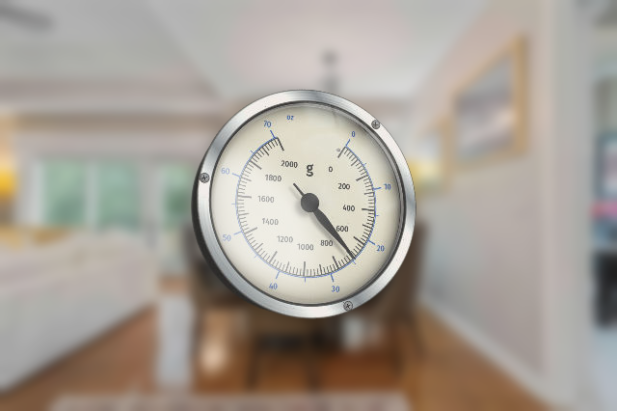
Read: {"value": 700, "unit": "g"}
